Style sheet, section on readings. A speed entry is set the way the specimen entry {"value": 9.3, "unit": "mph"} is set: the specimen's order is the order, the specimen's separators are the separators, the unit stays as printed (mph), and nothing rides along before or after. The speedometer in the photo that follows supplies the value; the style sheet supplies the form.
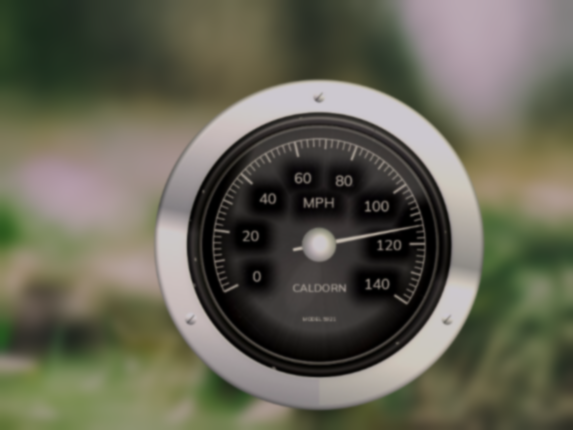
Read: {"value": 114, "unit": "mph"}
